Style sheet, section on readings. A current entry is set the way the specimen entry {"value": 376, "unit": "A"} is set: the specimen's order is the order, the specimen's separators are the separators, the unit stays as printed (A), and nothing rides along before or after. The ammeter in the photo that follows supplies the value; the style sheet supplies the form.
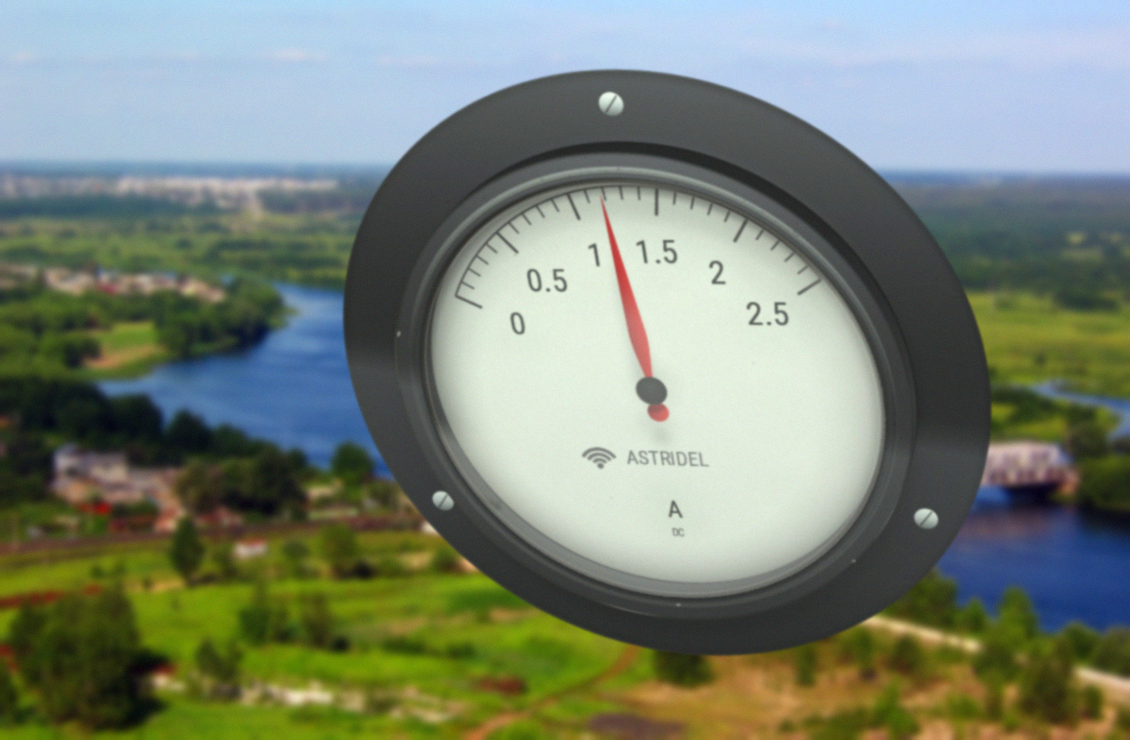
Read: {"value": 1.2, "unit": "A"}
